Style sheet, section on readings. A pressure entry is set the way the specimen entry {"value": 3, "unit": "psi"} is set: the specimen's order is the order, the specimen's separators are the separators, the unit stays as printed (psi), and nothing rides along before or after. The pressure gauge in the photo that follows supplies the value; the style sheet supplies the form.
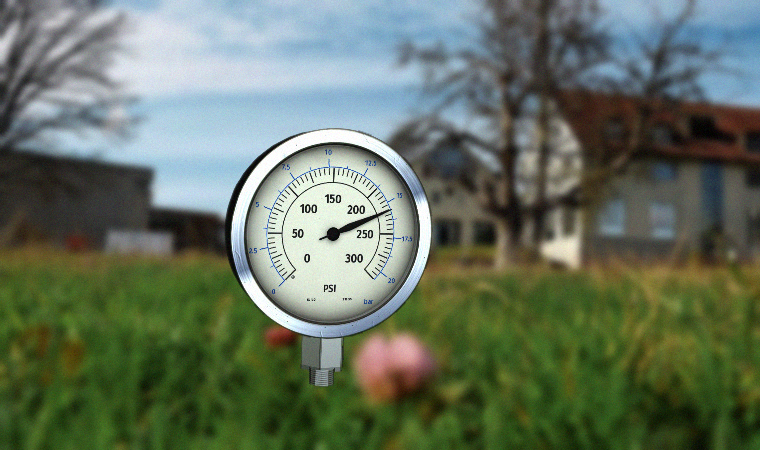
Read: {"value": 225, "unit": "psi"}
